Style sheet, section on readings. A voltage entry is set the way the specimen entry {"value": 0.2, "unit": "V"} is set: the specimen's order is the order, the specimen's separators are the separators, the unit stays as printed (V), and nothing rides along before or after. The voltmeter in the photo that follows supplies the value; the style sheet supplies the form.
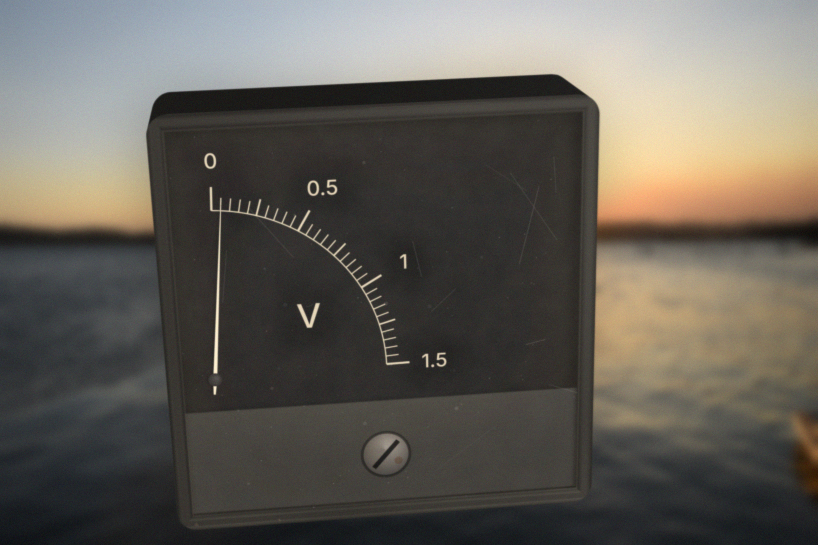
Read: {"value": 0.05, "unit": "V"}
